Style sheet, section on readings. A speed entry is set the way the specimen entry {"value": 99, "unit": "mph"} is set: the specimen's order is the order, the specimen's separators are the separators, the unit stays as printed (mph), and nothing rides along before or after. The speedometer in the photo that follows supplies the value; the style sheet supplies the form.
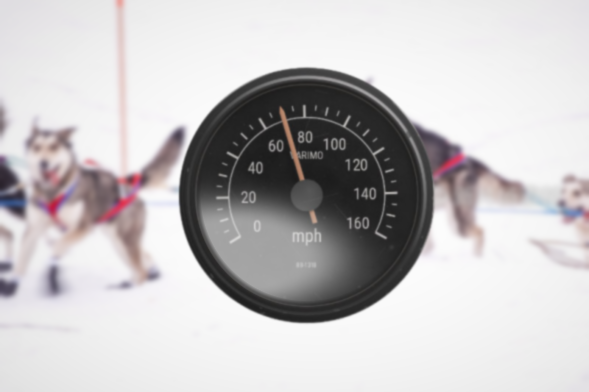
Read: {"value": 70, "unit": "mph"}
